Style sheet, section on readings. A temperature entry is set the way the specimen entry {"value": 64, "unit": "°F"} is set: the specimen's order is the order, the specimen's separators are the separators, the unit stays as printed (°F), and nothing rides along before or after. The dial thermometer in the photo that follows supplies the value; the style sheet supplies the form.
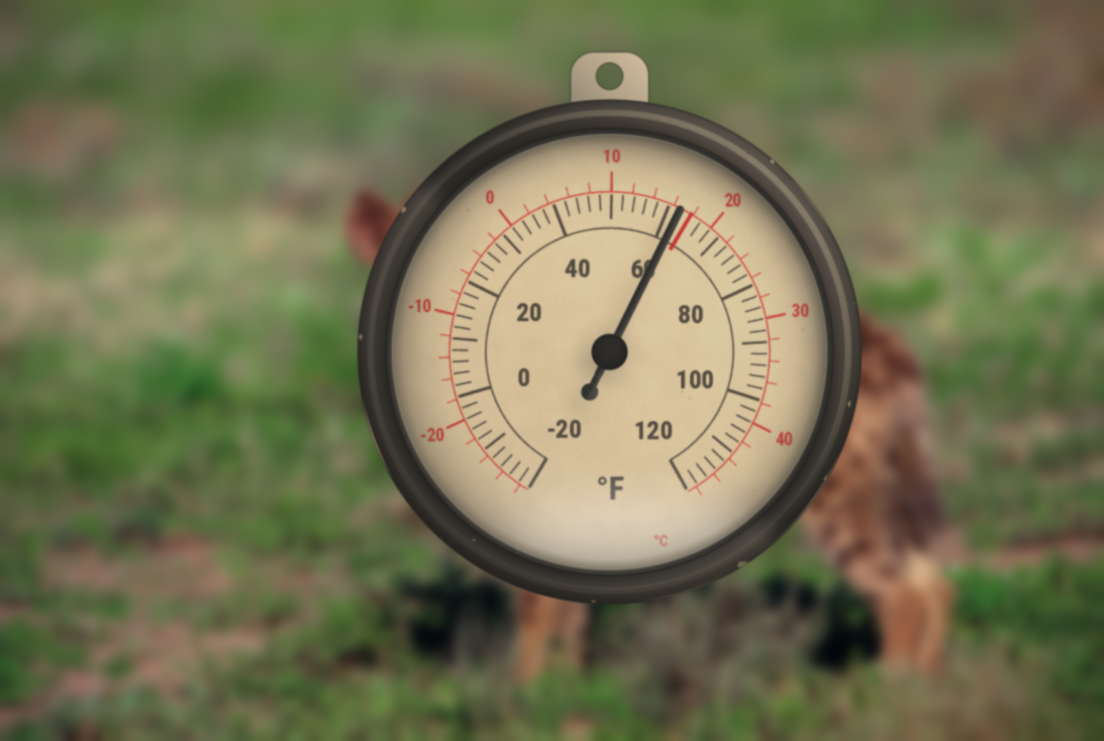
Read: {"value": 62, "unit": "°F"}
